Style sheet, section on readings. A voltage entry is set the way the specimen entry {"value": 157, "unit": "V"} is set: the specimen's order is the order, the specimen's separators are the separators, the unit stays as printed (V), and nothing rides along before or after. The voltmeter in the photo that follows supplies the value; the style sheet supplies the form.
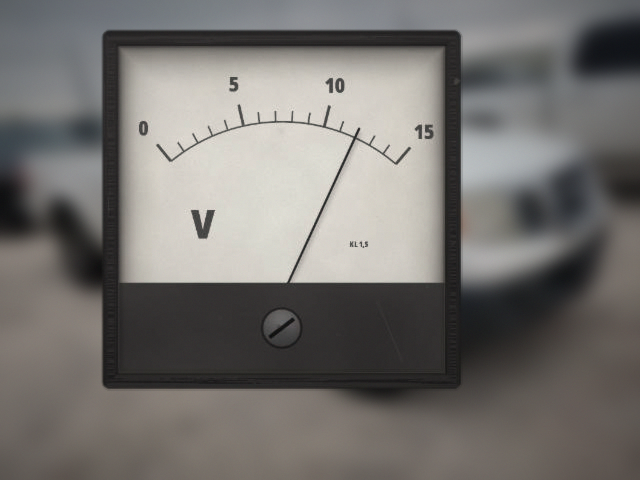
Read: {"value": 12, "unit": "V"}
